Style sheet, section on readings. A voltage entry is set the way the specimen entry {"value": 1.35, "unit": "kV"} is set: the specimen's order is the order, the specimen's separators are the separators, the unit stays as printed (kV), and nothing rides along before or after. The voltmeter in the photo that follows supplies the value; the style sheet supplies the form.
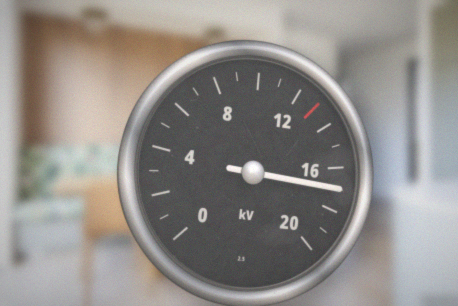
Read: {"value": 17, "unit": "kV"}
